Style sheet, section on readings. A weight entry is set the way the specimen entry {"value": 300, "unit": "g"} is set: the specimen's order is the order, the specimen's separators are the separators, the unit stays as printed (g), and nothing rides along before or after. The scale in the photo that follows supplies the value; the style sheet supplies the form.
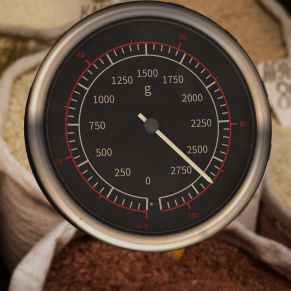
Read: {"value": 2650, "unit": "g"}
